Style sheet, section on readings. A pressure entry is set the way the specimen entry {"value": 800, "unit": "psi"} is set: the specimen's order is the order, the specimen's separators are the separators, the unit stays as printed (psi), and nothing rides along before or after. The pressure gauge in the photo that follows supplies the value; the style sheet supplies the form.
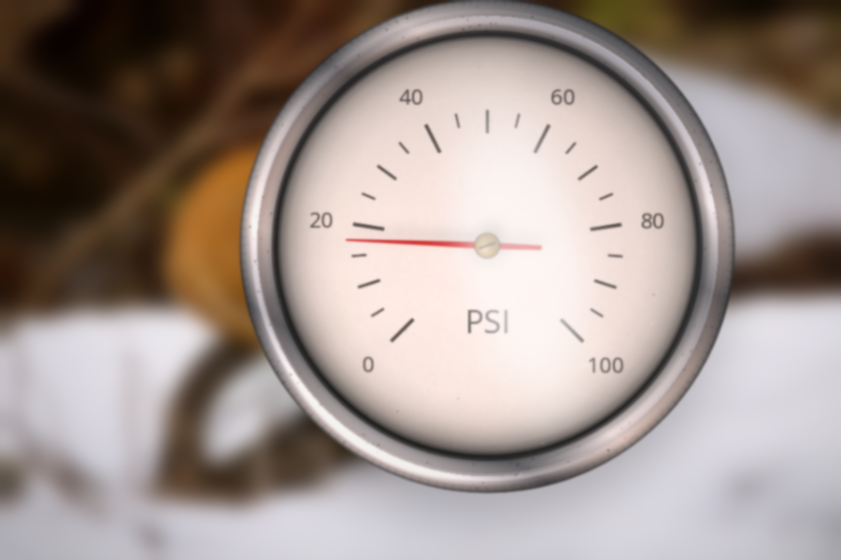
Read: {"value": 17.5, "unit": "psi"}
